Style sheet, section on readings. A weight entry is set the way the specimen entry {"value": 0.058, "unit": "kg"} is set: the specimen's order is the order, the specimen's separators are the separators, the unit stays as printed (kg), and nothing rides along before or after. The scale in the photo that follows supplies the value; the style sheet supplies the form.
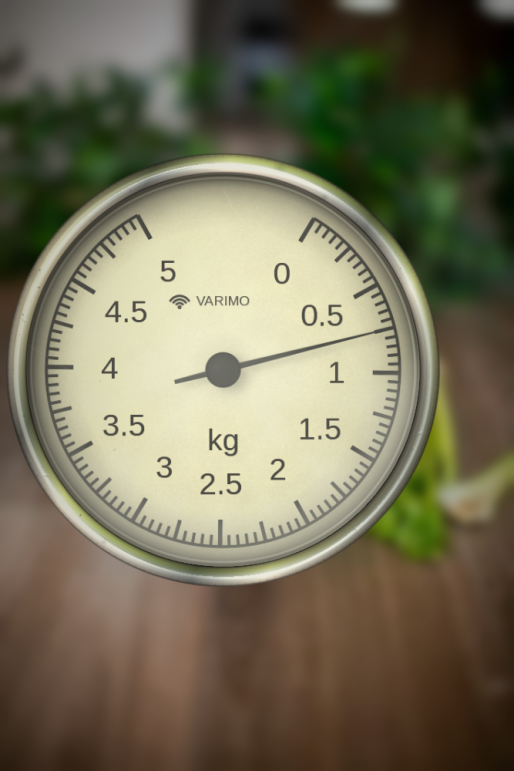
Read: {"value": 0.75, "unit": "kg"}
